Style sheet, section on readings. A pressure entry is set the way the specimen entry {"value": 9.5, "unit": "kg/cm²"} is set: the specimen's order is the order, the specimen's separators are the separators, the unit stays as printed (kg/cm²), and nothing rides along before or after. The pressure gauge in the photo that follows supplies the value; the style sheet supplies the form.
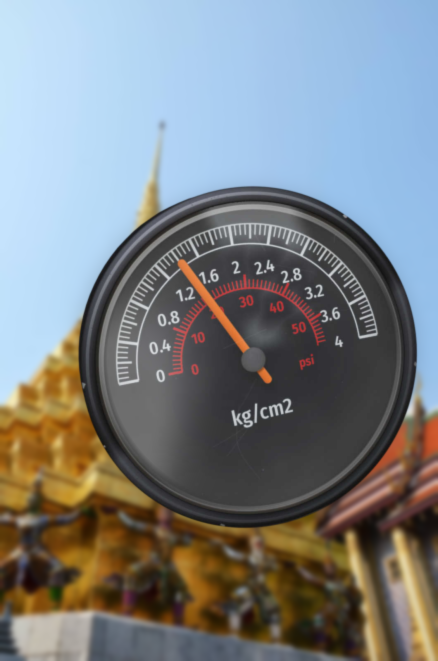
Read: {"value": 1.4, "unit": "kg/cm²"}
